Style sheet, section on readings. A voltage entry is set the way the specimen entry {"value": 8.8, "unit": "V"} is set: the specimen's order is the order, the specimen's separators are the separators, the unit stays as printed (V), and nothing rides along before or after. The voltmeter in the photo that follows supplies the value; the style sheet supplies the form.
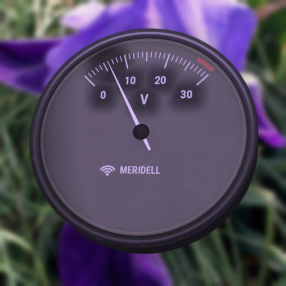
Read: {"value": 6, "unit": "V"}
